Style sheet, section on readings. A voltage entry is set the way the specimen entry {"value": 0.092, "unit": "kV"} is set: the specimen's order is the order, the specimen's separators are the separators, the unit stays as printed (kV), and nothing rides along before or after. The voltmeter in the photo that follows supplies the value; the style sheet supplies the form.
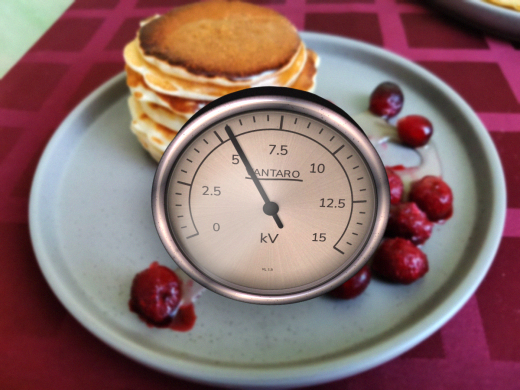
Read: {"value": 5.5, "unit": "kV"}
